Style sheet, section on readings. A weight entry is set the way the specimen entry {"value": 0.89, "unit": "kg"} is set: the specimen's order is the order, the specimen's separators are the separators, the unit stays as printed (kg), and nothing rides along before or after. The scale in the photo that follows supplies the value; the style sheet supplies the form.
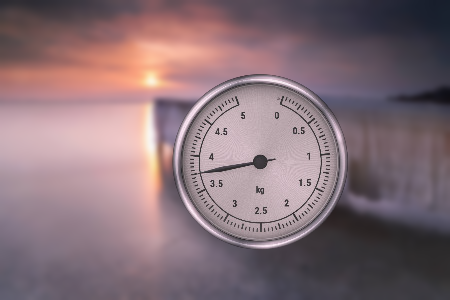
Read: {"value": 3.75, "unit": "kg"}
